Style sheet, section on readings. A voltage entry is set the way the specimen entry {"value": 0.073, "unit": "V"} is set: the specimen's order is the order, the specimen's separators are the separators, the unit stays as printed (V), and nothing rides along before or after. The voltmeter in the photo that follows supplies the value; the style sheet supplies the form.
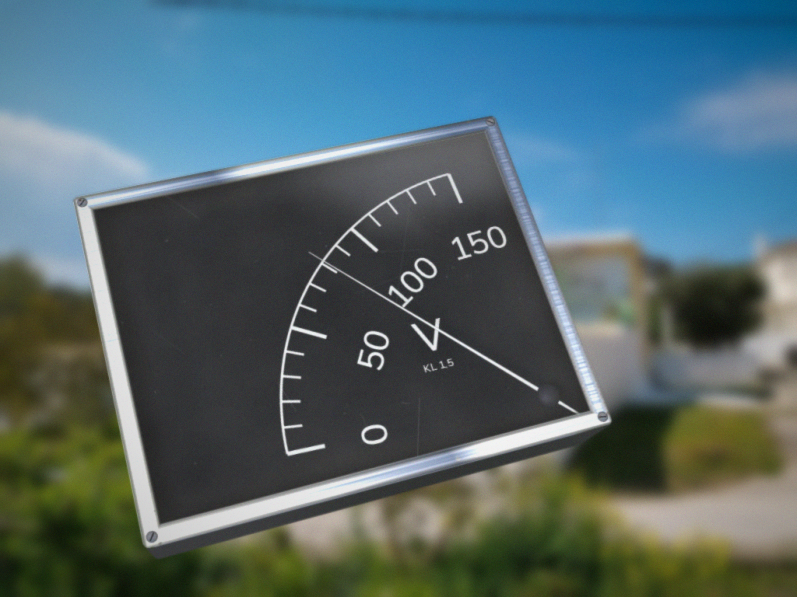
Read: {"value": 80, "unit": "V"}
